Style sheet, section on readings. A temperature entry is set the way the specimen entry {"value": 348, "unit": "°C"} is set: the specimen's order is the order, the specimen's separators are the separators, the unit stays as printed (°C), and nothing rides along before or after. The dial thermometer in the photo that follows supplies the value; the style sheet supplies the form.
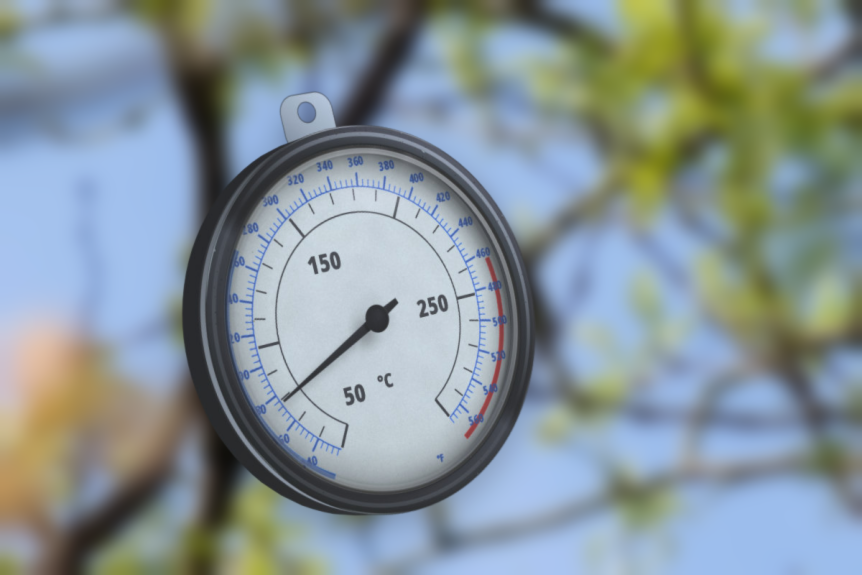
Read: {"value": 80, "unit": "°C"}
